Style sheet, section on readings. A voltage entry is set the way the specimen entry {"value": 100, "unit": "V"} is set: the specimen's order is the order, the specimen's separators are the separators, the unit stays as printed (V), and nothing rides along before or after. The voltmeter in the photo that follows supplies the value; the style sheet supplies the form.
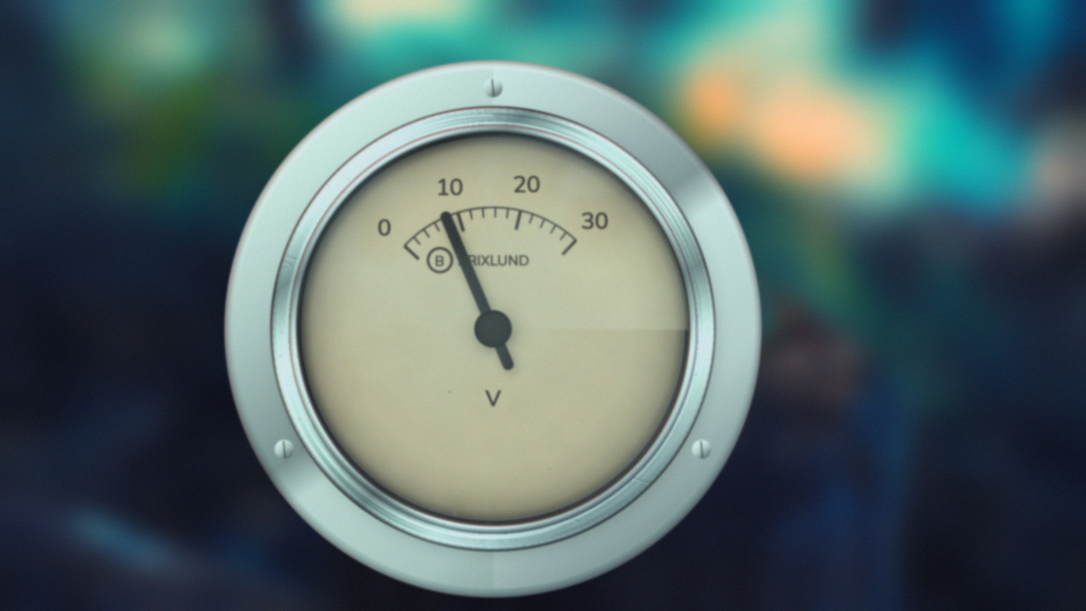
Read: {"value": 8, "unit": "V"}
